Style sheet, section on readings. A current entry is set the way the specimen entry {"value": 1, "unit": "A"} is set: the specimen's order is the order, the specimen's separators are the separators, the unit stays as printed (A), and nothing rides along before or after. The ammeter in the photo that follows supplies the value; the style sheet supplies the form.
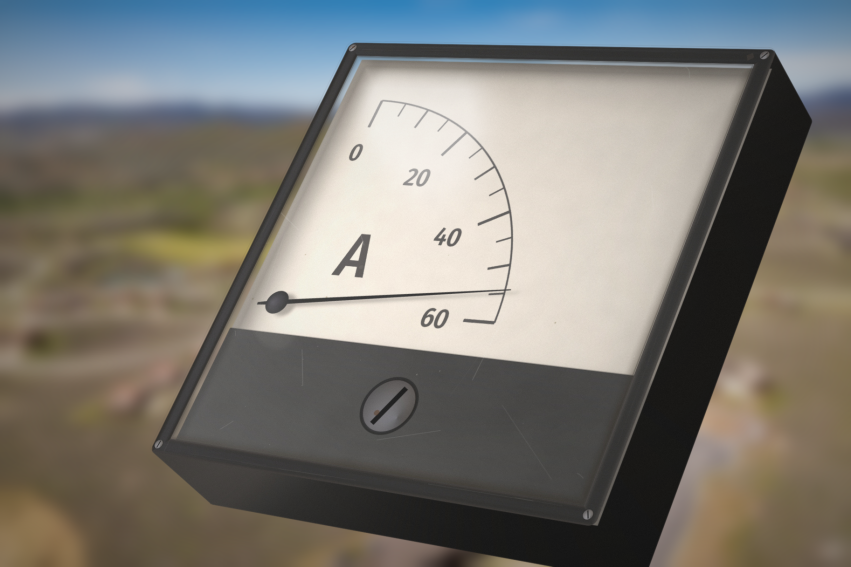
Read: {"value": 55, "unit": "A"}
